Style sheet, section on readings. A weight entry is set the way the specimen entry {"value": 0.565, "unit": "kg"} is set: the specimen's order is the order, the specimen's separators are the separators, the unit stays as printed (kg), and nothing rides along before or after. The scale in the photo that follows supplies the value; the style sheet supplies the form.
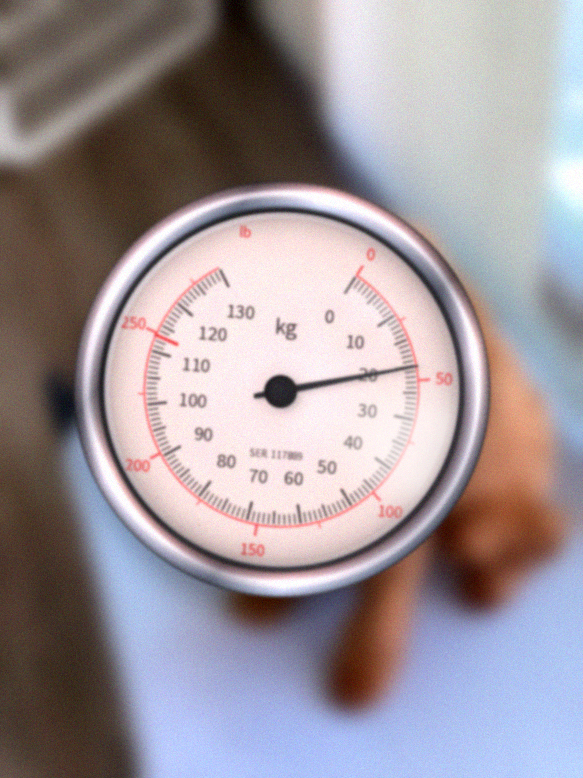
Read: {"value": 20, "unit": "kg"}
